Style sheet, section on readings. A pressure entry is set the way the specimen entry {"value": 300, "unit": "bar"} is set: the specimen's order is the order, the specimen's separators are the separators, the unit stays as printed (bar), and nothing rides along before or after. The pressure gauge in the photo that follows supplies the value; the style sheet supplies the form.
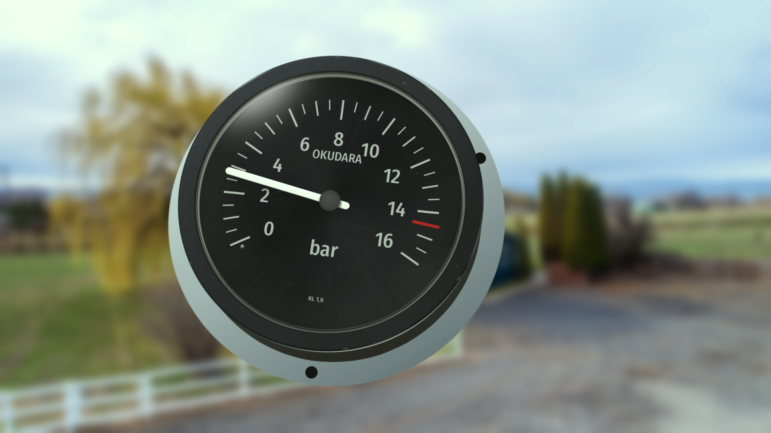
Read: {"value": 2.75, "unit": "bar"}
